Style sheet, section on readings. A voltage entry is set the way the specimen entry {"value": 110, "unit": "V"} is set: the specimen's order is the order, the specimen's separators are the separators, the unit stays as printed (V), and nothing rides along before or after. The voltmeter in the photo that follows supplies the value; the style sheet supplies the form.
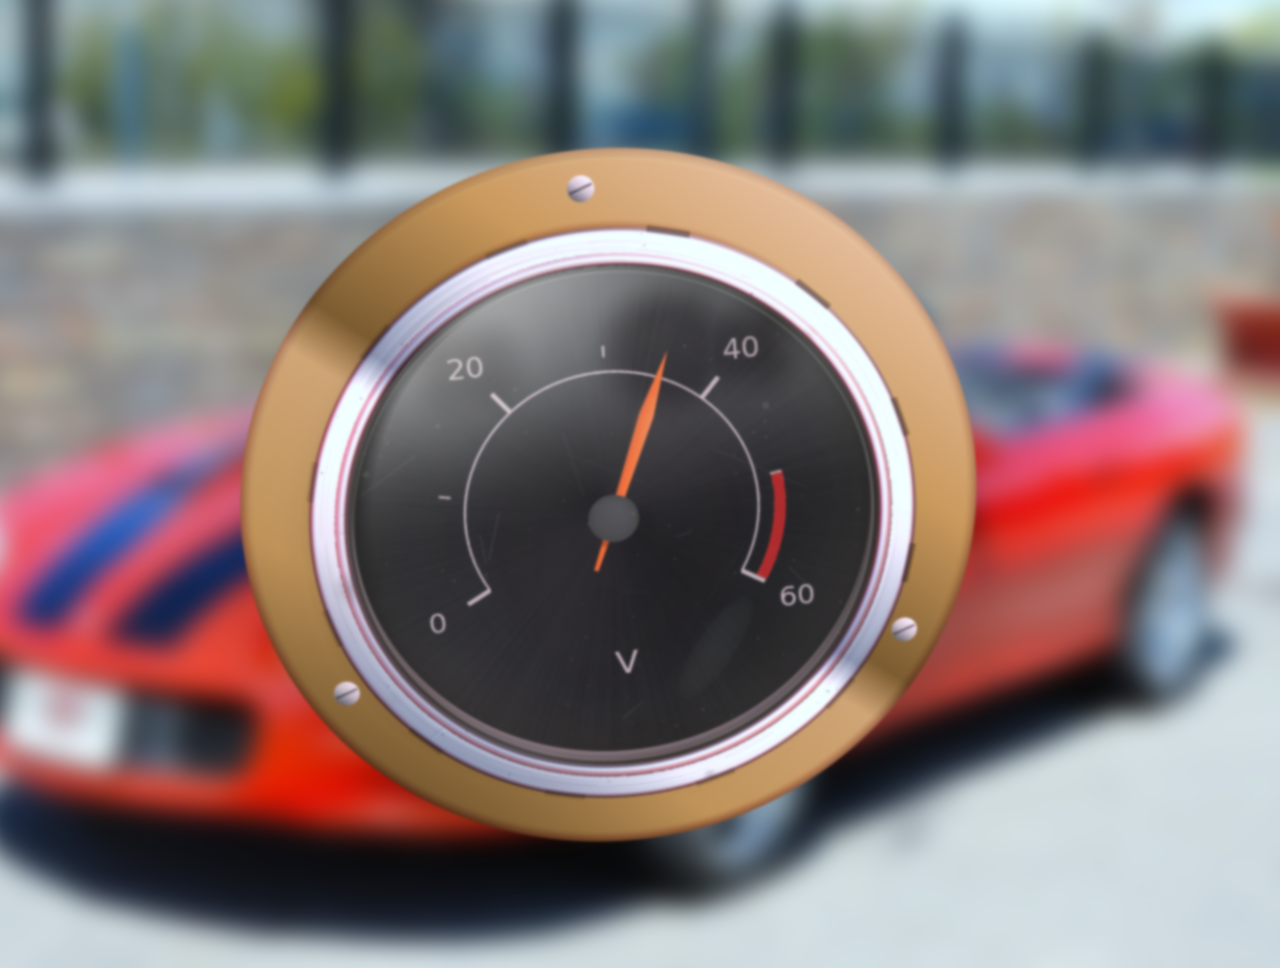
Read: {"value": 35, "unit": "V"}
